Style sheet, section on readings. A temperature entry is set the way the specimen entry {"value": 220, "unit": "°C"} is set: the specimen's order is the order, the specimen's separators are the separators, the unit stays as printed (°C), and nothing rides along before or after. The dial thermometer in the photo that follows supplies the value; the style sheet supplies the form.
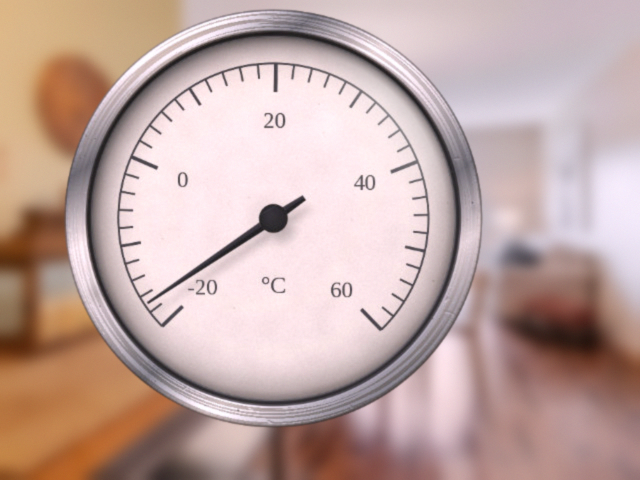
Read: {"value": -17, "unit": "°C"}
